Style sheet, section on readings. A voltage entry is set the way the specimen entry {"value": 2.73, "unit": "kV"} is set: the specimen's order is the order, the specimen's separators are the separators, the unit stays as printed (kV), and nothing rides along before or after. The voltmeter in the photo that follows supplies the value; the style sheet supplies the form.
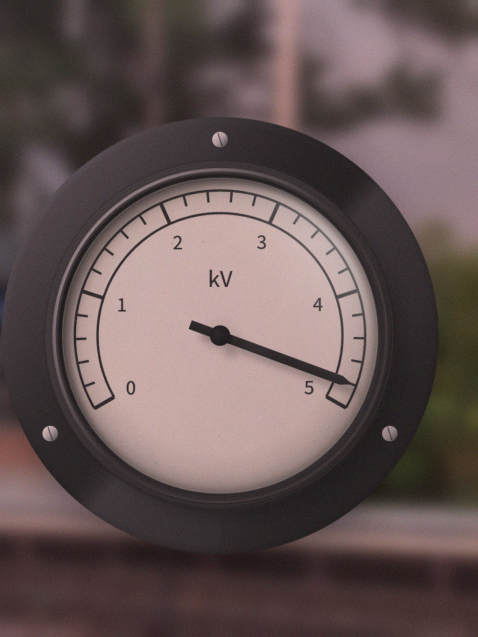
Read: {"value": 4.8, "unit": "kV"}
